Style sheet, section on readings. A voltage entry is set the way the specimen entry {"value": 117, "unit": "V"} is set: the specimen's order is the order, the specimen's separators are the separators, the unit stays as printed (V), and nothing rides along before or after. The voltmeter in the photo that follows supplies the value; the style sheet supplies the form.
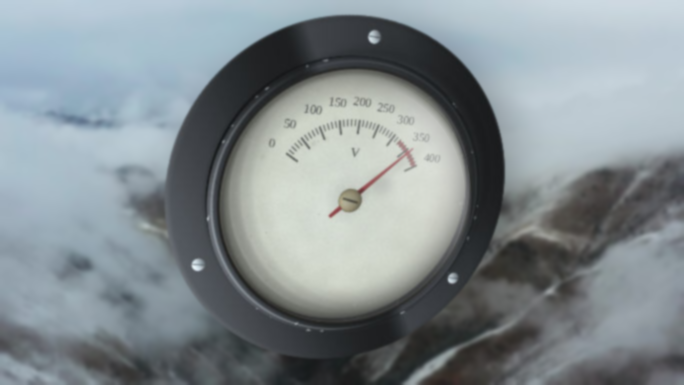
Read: {"value": 350, "unit": "V"}
